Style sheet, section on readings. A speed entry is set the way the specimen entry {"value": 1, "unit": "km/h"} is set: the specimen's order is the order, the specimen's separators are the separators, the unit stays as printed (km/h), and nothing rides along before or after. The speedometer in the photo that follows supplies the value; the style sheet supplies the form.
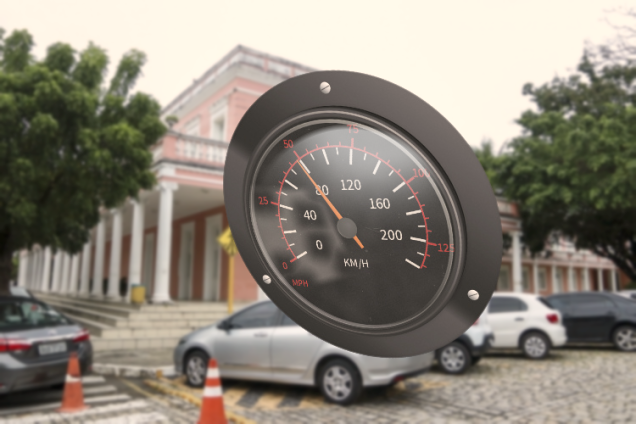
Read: {"value": 80, "unit": "km/h"}
